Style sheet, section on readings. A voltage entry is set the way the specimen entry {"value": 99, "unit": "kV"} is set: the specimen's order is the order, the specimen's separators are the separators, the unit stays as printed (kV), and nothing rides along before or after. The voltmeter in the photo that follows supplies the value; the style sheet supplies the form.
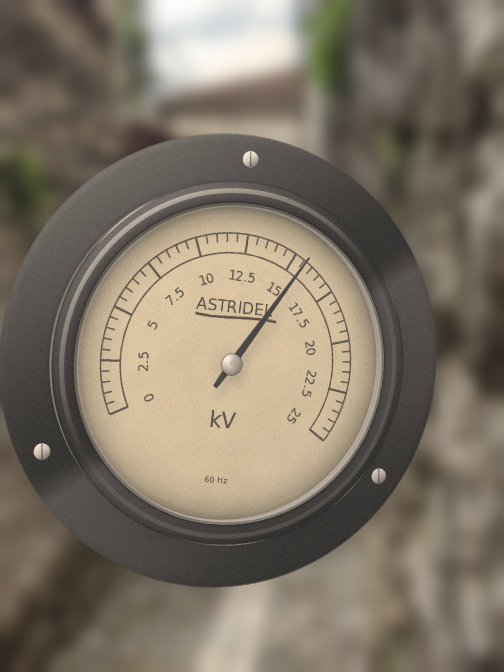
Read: {"value": 15.5, "unit": "kV"}
